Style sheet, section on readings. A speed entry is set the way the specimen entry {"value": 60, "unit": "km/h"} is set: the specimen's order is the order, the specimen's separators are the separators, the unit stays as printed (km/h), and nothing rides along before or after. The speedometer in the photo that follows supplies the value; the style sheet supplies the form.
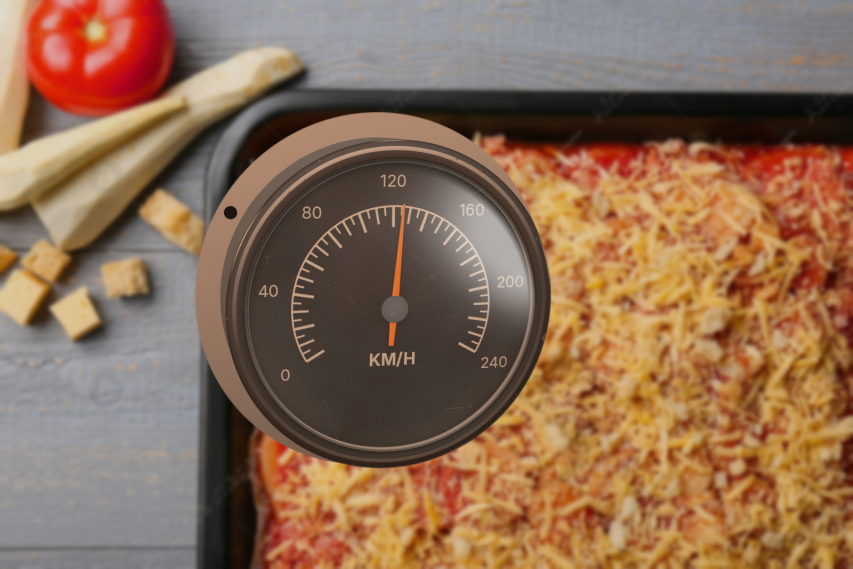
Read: {"value": 125, "unit": "km/h"}
